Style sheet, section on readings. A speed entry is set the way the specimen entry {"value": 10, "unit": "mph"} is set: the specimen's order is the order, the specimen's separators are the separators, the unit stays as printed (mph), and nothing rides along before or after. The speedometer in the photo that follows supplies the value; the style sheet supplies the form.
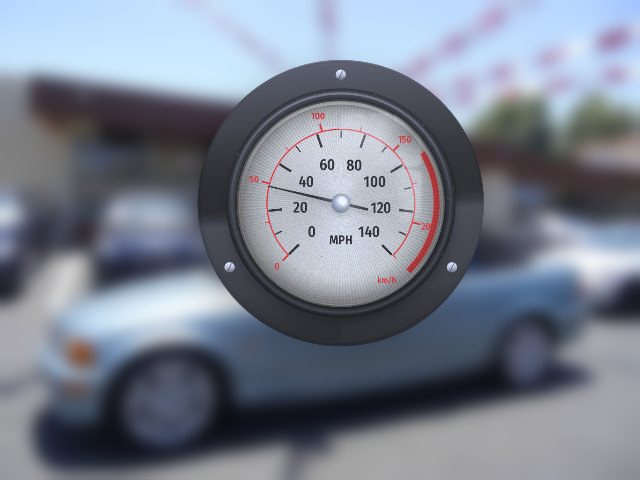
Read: {"value": 30, "unit": "mph"}
